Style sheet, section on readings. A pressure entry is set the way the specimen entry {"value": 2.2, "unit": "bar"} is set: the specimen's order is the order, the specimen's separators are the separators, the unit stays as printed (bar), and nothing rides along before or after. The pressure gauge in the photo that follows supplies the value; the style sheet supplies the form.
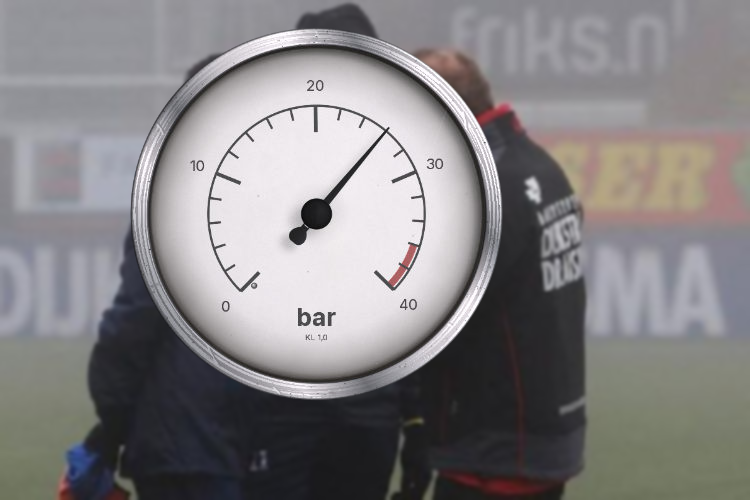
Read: {"value": 26, "unit": "bar"}
